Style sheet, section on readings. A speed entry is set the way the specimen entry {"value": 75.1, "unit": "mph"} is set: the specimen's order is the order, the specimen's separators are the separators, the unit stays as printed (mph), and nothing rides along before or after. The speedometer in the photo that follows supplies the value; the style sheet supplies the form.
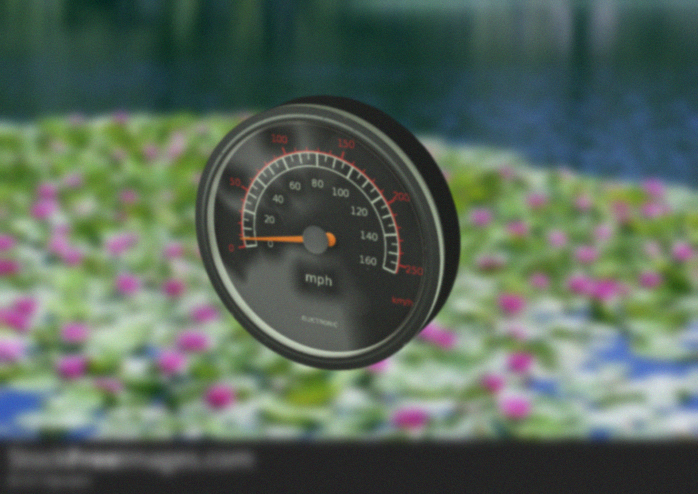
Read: {"value": 5, "unit": "mph"}
